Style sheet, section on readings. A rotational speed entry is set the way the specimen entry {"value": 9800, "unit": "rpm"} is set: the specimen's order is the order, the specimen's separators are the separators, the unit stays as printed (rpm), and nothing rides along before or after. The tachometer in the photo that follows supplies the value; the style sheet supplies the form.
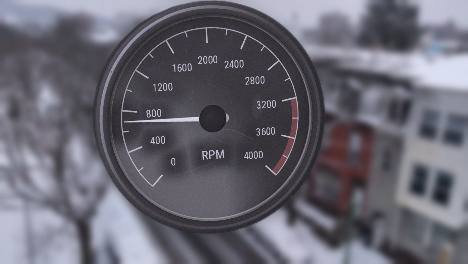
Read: {"value": 700, "unit": "rpm"}
